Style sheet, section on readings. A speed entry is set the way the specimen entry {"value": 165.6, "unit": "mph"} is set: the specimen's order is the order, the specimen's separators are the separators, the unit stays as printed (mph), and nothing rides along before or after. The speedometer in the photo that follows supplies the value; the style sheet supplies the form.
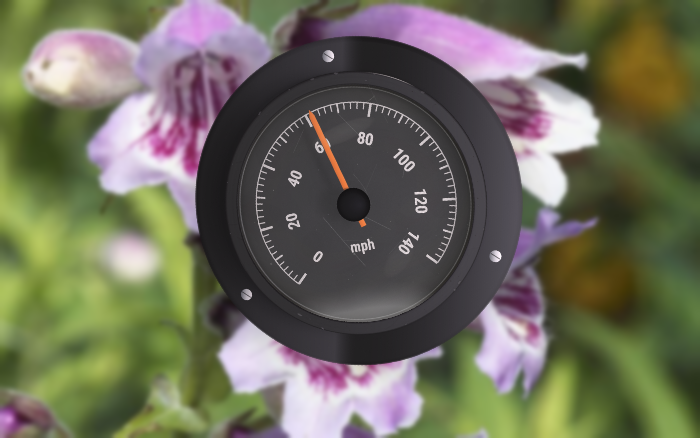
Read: {"value": 62, "unit": "mph"}
